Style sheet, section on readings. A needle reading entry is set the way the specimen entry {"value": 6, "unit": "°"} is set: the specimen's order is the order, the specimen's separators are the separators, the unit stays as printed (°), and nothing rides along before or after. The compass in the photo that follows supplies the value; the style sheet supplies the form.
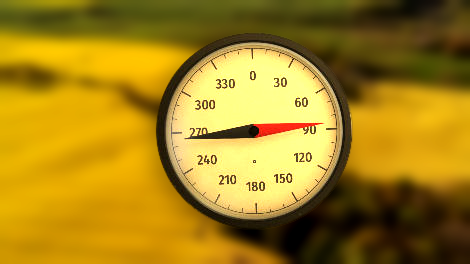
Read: {"value": 85, "unit": "°"}
